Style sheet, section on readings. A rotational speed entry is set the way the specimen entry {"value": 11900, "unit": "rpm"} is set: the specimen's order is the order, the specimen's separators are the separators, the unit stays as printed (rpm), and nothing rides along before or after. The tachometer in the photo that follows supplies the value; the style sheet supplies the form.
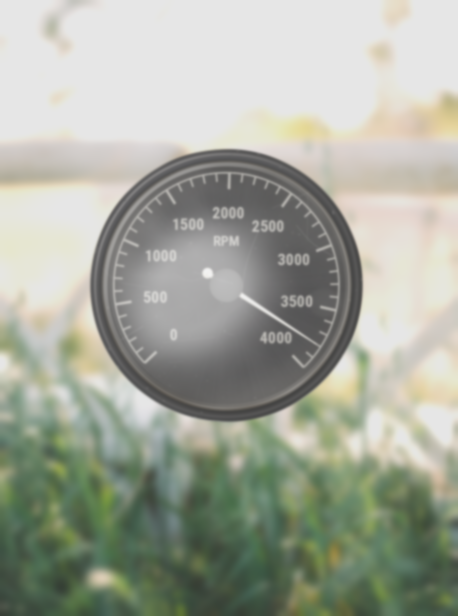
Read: {"value": 3800, "unit": "rpm"}
